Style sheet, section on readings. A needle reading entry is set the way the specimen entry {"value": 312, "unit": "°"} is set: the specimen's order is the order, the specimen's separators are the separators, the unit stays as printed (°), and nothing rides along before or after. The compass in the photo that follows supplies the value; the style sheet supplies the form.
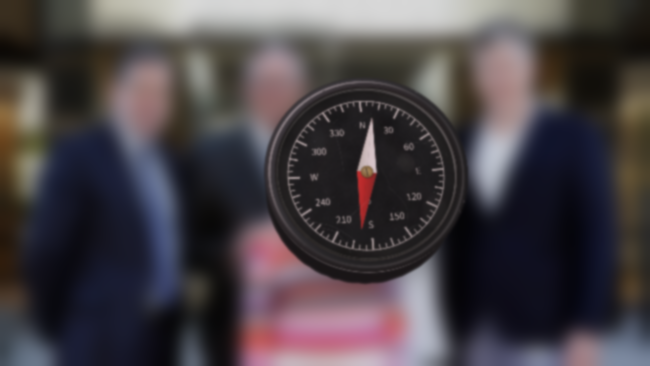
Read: {"value": 190, "unit": "°"}
